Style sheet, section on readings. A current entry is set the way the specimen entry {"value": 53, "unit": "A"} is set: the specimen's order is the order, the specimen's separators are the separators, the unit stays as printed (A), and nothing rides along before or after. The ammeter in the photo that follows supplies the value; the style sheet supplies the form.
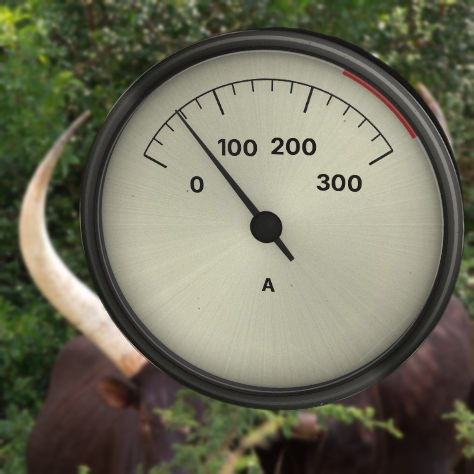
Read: {"value": 60, "unit": "A"}
